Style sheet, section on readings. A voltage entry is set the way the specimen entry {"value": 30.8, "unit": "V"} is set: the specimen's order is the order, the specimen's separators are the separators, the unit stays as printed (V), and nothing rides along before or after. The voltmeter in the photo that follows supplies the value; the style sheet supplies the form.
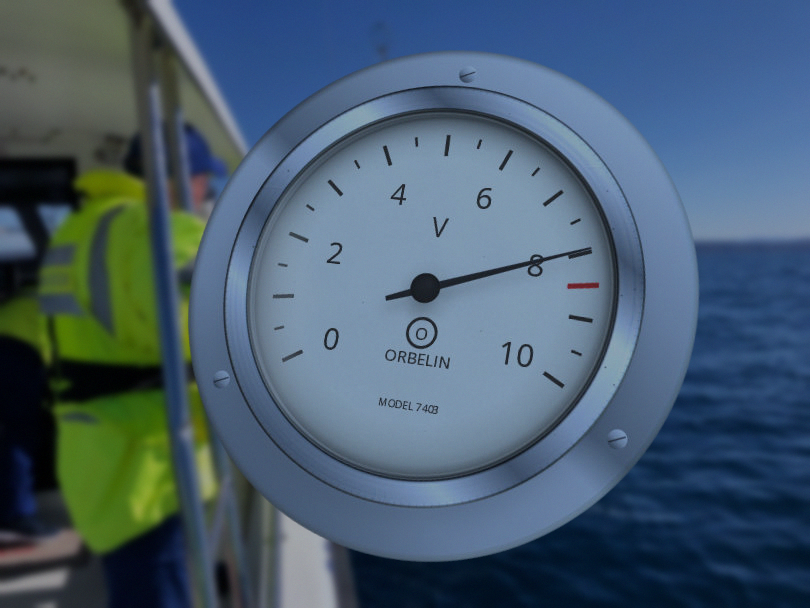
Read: {"value": 8, "unit": "V"}
